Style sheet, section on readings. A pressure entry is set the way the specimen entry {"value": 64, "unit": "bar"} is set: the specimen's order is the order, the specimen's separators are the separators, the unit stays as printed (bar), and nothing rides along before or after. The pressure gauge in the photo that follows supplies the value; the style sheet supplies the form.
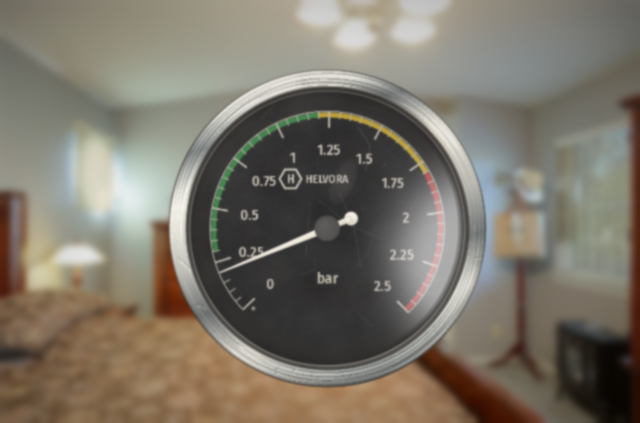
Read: {"value": 0.2, "unit": "bar"}
